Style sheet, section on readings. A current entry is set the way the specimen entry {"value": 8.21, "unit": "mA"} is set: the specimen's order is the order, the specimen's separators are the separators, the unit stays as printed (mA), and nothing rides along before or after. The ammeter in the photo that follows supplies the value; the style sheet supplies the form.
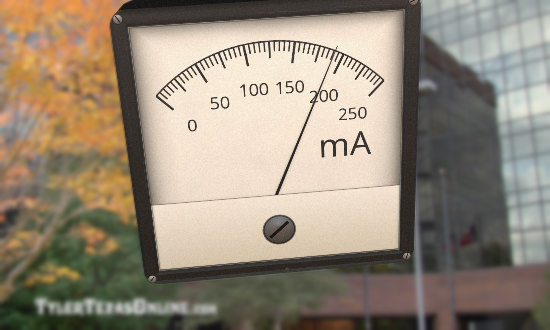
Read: {"value": 190, "unit": "mA"}
